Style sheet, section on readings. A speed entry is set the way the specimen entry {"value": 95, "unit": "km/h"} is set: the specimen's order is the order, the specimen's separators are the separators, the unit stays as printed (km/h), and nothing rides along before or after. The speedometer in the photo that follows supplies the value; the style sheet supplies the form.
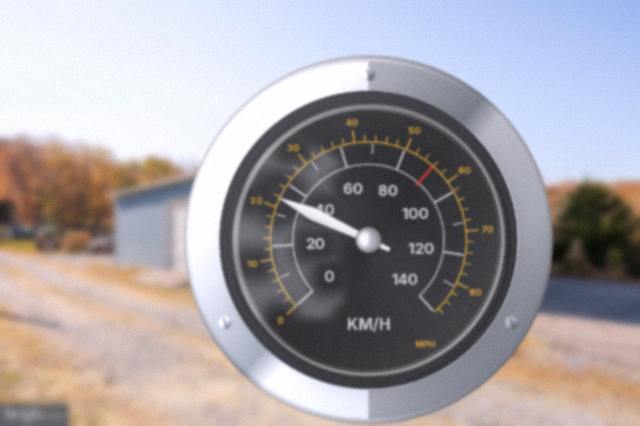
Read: {"value": 35, "unit": "km/h"}
